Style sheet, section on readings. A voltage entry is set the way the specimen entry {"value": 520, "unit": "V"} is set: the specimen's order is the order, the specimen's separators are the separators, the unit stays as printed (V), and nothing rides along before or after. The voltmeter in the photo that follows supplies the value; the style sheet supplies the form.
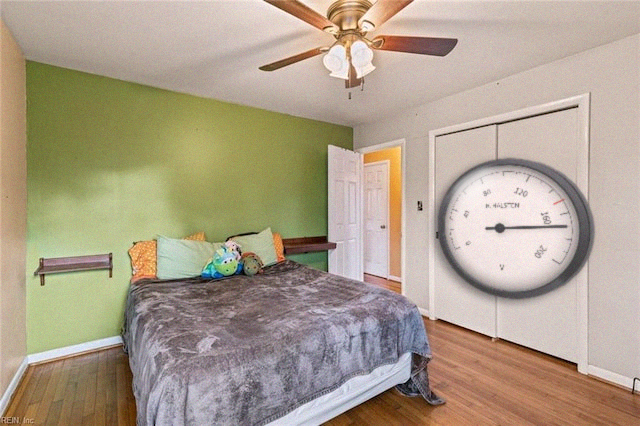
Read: {"value": 170, "unit": "V"}
